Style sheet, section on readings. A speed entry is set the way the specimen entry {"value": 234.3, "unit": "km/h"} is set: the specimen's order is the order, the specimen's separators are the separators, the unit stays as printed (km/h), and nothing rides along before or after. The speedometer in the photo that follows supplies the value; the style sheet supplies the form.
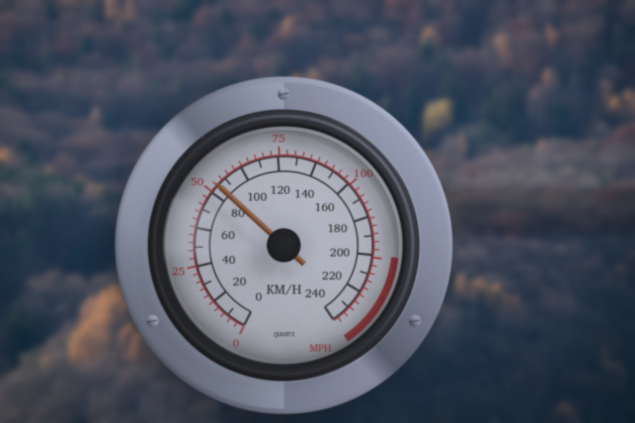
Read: {"value": 85, "unit": "km/h"}
